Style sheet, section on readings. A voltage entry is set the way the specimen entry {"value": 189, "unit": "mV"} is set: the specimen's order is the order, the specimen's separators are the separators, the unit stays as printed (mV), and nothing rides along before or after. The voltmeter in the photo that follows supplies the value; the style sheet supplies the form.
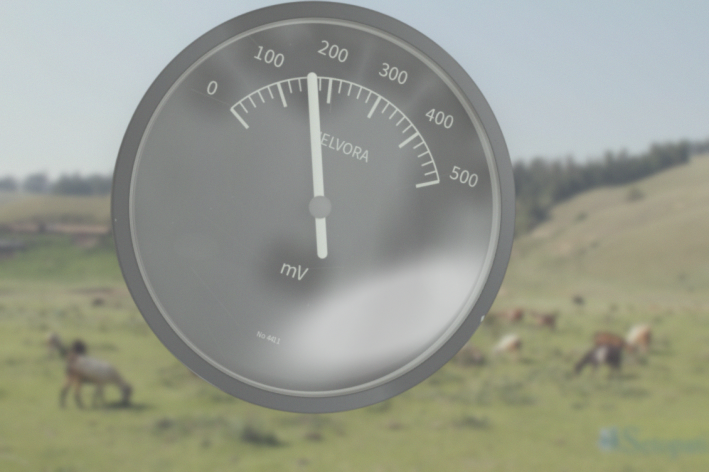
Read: {"value": 160, "unit": "mV"}
